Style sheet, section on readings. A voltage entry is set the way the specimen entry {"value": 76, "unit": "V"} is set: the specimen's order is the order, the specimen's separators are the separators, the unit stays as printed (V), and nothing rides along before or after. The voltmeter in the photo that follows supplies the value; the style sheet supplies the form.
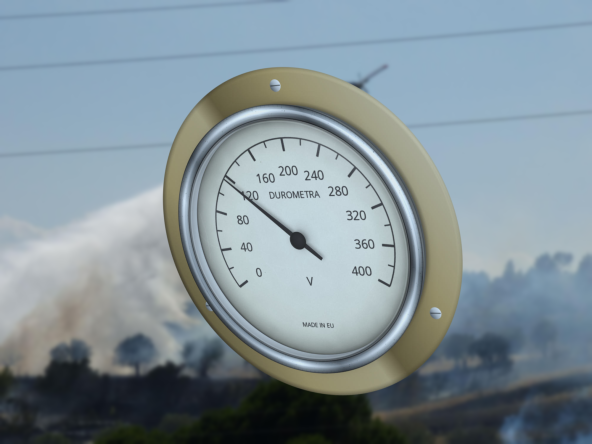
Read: {"value": 120, "unit": "V"}
